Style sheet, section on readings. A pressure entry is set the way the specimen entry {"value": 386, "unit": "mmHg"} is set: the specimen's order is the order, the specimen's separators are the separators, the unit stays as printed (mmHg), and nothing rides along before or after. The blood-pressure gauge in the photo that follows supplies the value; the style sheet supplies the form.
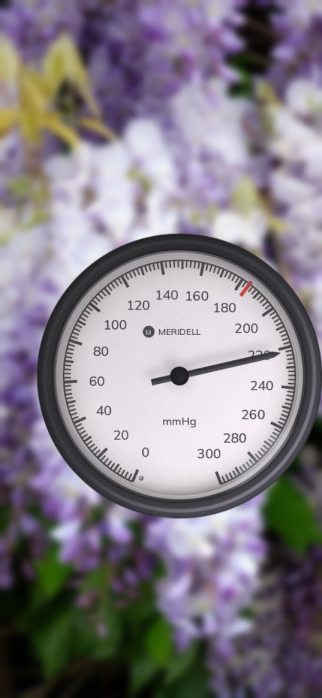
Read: {"value": 222, "unit": "mmHg"}
